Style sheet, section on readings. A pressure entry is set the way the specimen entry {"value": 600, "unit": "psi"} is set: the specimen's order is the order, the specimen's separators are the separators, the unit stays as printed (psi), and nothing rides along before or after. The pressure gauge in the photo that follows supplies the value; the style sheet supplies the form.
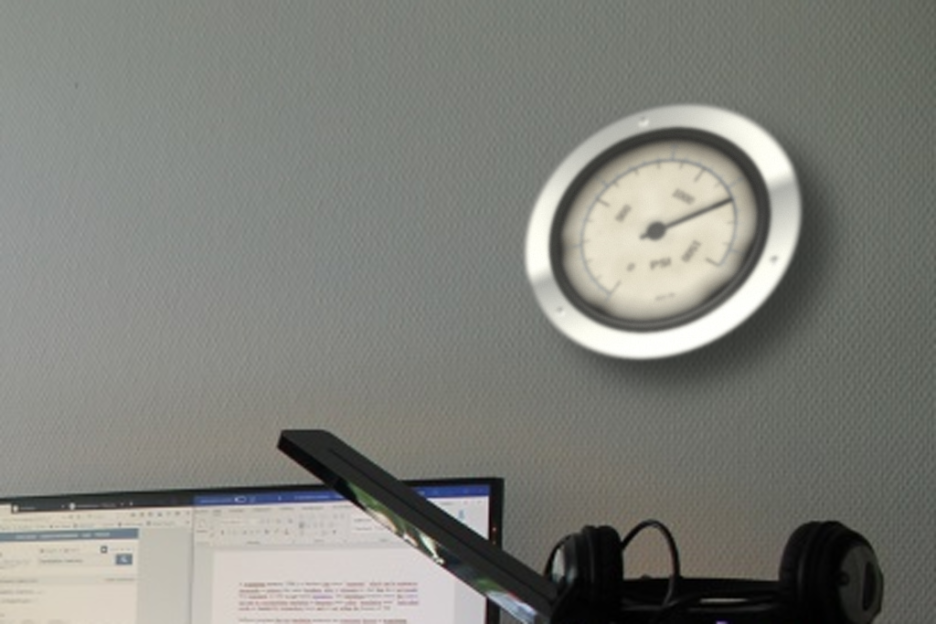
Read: {"value": 1200, "unit": "psi"}
